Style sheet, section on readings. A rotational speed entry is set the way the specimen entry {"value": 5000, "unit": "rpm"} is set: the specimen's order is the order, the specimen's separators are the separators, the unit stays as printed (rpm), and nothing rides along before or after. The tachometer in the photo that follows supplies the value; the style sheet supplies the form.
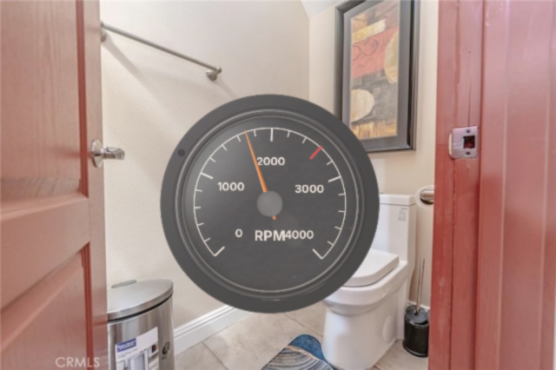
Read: {"value": 1700, "unit": "rpm"}
